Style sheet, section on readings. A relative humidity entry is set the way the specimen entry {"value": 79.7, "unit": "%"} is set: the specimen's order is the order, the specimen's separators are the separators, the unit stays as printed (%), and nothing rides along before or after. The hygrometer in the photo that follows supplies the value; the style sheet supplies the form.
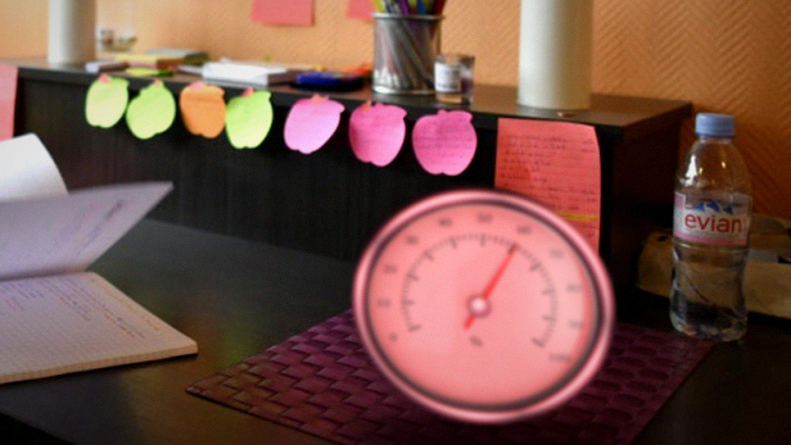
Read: {"value": 60, "unit": "%"}
